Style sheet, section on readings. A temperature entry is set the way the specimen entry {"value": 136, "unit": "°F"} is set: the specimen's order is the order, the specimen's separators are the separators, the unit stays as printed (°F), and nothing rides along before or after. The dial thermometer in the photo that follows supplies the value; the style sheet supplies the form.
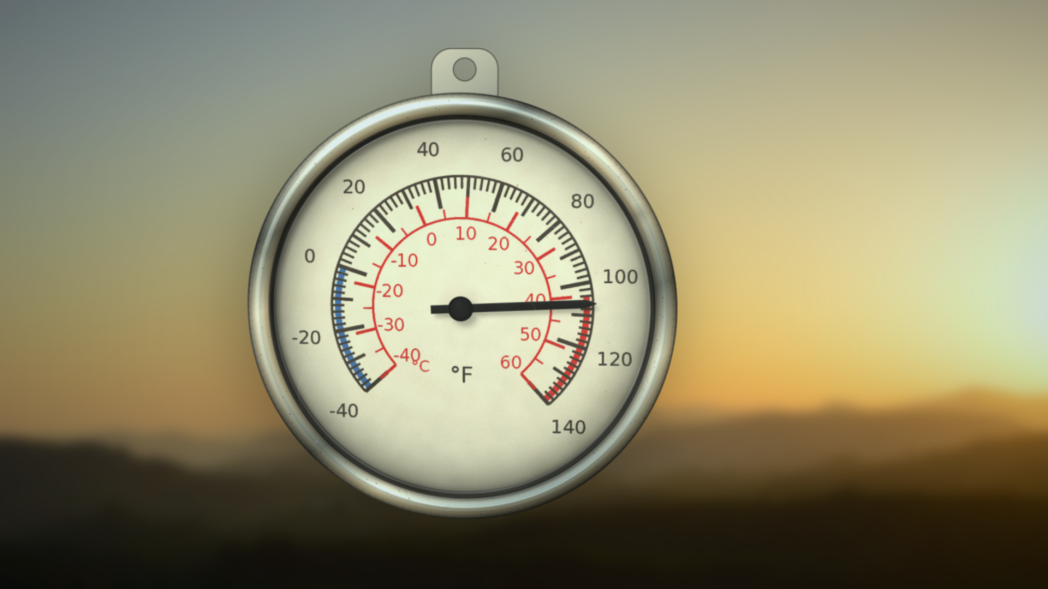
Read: {"value": 106, "unit": "°F"}
